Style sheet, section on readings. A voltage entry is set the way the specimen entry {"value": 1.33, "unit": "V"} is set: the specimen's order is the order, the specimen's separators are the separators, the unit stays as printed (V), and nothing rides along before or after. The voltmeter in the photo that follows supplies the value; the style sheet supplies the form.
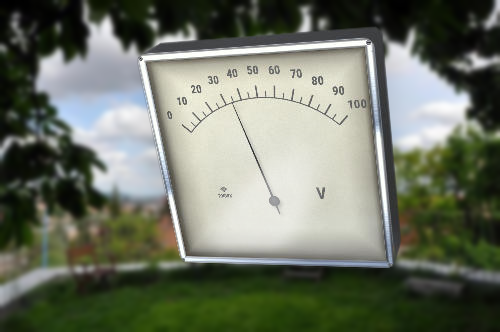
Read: {"value": 35, "unit": "V"}
